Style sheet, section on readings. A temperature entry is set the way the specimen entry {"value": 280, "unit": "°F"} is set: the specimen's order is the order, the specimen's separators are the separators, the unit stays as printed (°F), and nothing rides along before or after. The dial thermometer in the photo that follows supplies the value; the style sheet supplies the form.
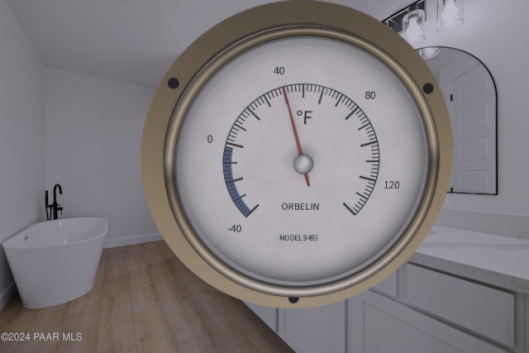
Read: {"value": 40, "unit": "°F"}
